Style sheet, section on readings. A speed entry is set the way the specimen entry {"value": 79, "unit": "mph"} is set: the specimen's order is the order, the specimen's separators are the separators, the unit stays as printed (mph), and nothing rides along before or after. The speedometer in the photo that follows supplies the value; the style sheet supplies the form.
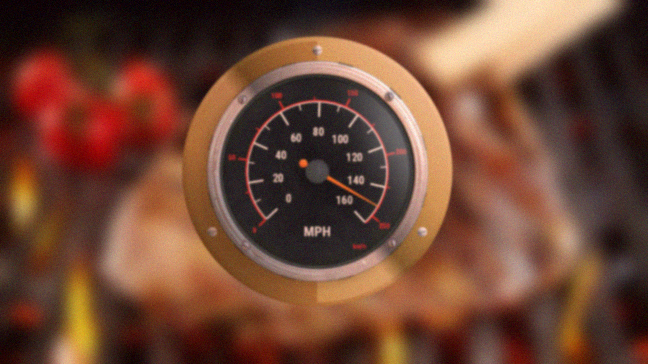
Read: {"value": 150, "unit": "mph"}
